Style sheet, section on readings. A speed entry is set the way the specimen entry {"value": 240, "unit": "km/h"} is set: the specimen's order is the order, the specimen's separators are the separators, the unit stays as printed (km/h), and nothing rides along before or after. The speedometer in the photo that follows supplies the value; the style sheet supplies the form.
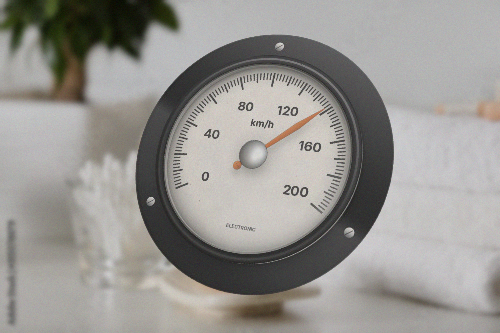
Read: {"value": 140, "unit": "km/h"}
